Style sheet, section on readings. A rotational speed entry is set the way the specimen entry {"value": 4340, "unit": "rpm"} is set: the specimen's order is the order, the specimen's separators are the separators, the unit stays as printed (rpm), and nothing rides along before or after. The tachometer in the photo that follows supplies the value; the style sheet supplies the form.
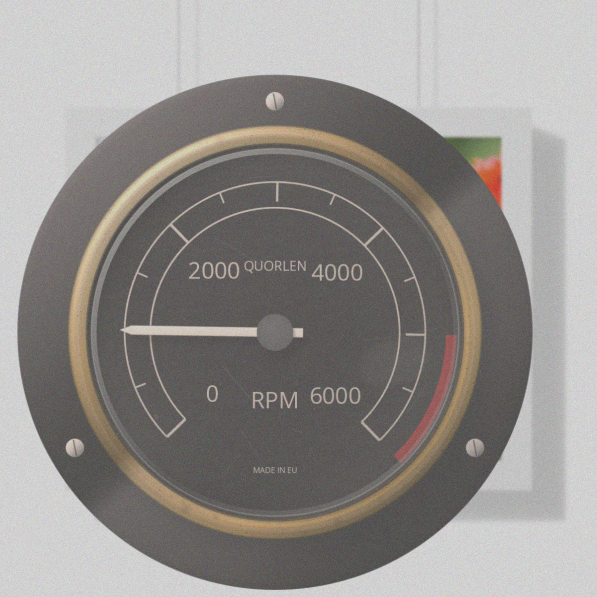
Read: {"value": 1000, "unit": "rpm"}
